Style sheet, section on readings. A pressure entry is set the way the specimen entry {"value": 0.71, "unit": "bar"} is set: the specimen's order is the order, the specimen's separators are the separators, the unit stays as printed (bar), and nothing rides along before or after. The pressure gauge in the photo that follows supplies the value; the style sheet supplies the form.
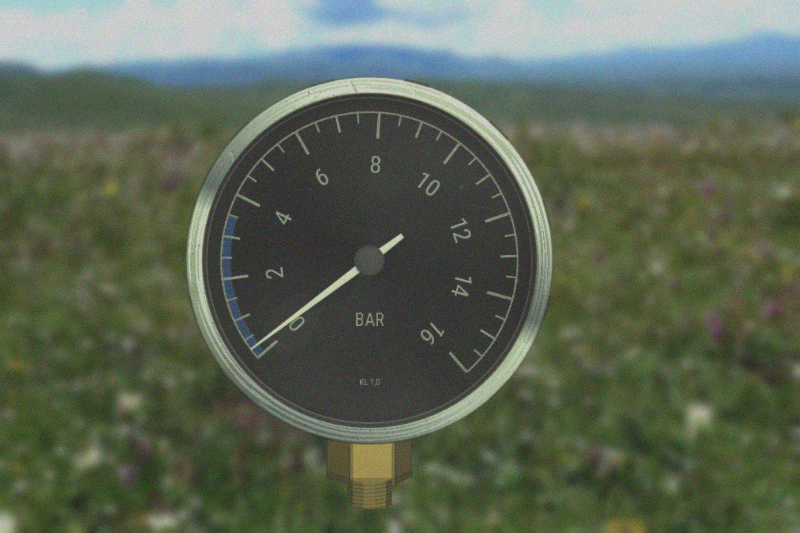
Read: {"value": 0.25, "unit": "bar"}
